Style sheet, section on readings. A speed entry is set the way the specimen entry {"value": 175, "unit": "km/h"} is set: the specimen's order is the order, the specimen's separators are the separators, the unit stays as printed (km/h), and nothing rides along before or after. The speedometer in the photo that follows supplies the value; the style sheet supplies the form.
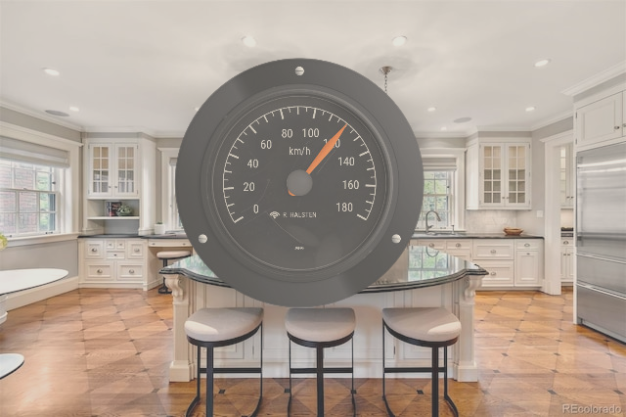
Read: {"value": 120, "unit": "km/h"}
